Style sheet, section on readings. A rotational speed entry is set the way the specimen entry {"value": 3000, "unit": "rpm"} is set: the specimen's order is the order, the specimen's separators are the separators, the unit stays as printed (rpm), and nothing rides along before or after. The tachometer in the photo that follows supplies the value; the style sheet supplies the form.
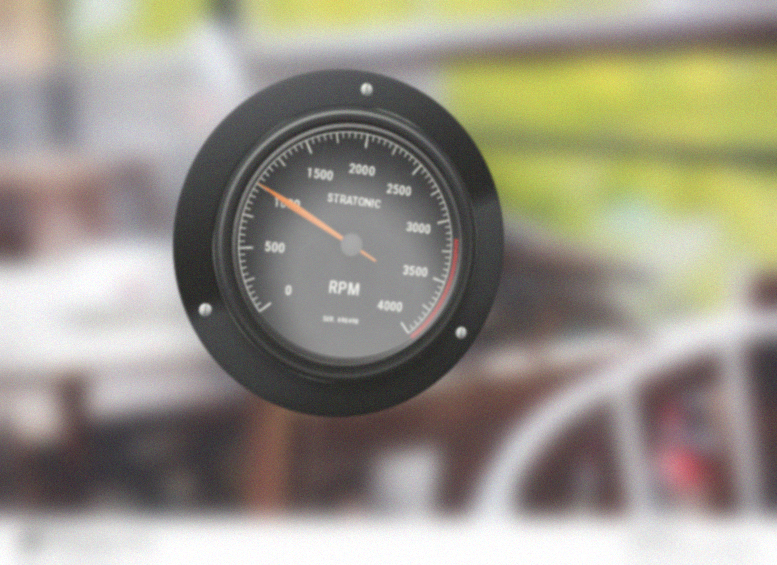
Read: {"value": 1000, "unit": "rpm"}
